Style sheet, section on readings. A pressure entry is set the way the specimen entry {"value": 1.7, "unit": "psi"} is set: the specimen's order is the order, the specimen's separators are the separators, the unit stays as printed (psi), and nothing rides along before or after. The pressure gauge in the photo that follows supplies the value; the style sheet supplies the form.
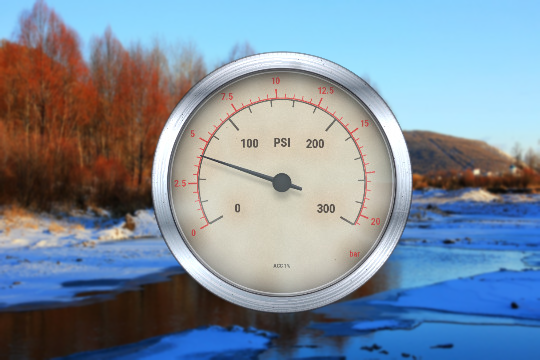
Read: {"value": 60, "unit": "psi"}
